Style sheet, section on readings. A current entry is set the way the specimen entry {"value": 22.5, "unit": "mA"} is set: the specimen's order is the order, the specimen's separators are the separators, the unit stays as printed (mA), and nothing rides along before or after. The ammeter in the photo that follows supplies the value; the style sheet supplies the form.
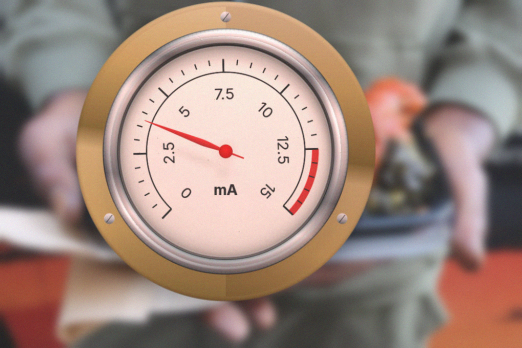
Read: {"value": 3.75, "unit": "mA"}
